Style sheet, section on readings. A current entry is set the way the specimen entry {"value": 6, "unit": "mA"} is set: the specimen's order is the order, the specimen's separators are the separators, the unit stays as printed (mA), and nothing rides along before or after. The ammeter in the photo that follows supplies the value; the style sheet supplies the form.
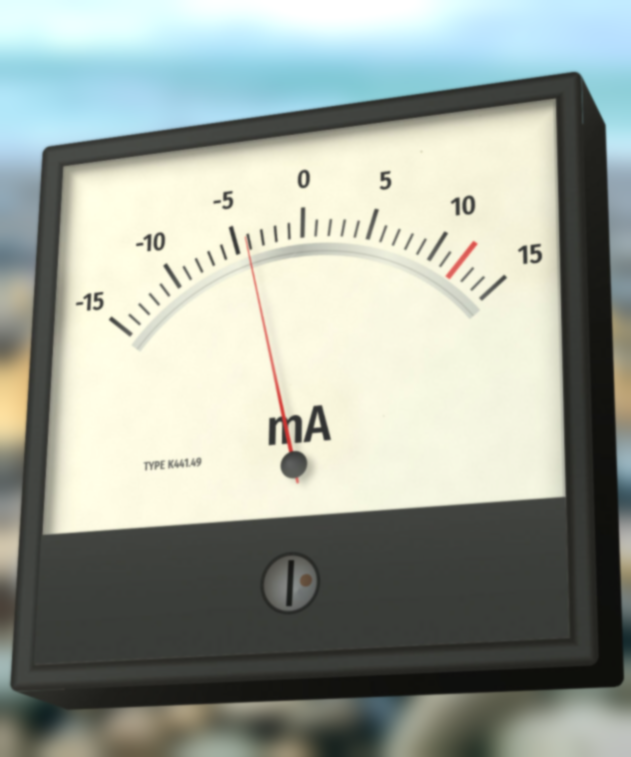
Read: {"value": -4, "unit": "mA"}
